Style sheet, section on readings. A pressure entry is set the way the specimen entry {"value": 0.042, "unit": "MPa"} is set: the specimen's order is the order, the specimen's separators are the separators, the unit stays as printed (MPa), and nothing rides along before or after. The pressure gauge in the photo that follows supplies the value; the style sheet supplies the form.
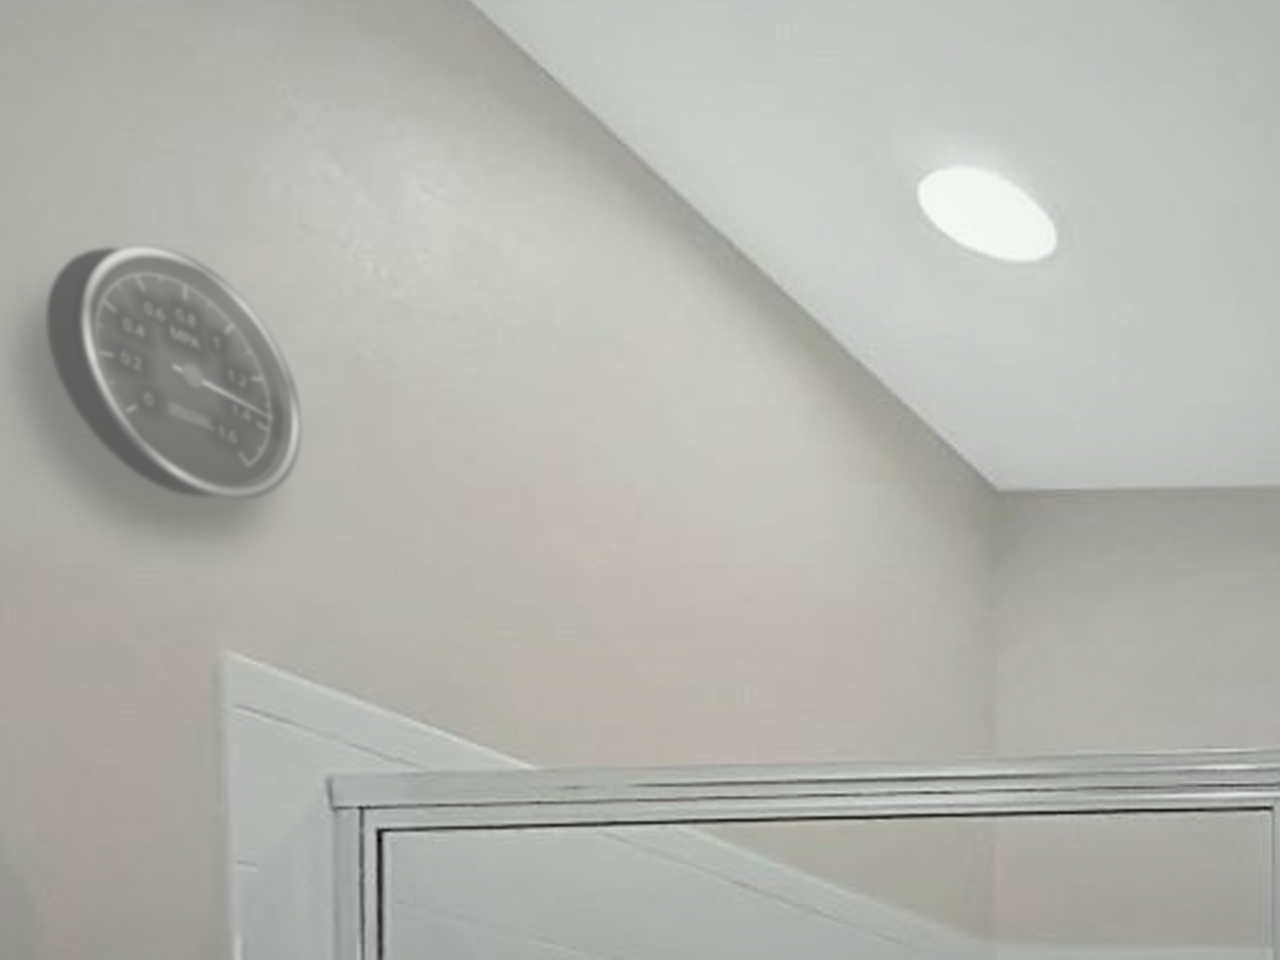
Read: {"value": 1.35, "unit": "MPa"}
